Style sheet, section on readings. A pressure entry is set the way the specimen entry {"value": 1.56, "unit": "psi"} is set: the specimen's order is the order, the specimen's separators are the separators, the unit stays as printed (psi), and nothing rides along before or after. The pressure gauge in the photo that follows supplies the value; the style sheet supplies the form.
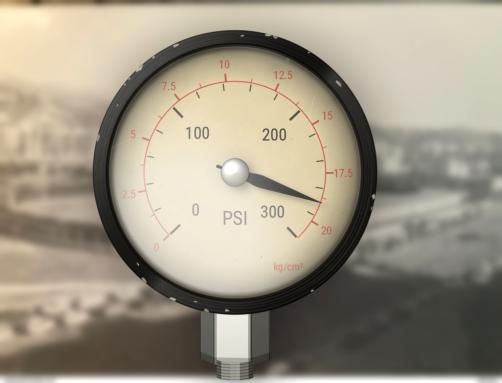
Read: {"value": 270, "unit": "psi"}
